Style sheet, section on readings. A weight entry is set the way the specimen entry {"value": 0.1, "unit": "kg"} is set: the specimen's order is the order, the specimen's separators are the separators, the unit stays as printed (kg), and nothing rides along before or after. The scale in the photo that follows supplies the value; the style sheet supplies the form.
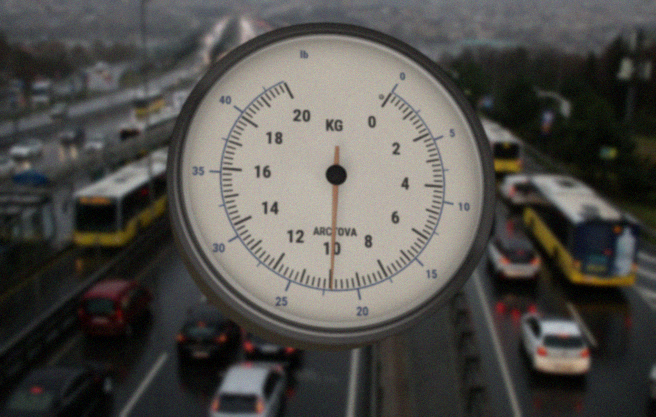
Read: {"value": 10, "unit": "kg"}
